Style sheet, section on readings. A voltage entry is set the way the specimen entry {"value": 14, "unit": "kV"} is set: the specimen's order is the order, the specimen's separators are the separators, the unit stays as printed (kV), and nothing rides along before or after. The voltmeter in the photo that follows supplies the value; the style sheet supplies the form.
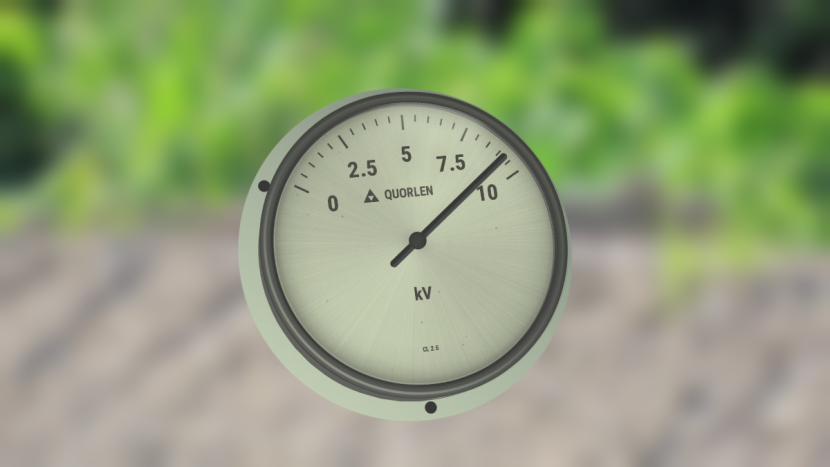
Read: {"value": 9.25, "unit": "kV"}
